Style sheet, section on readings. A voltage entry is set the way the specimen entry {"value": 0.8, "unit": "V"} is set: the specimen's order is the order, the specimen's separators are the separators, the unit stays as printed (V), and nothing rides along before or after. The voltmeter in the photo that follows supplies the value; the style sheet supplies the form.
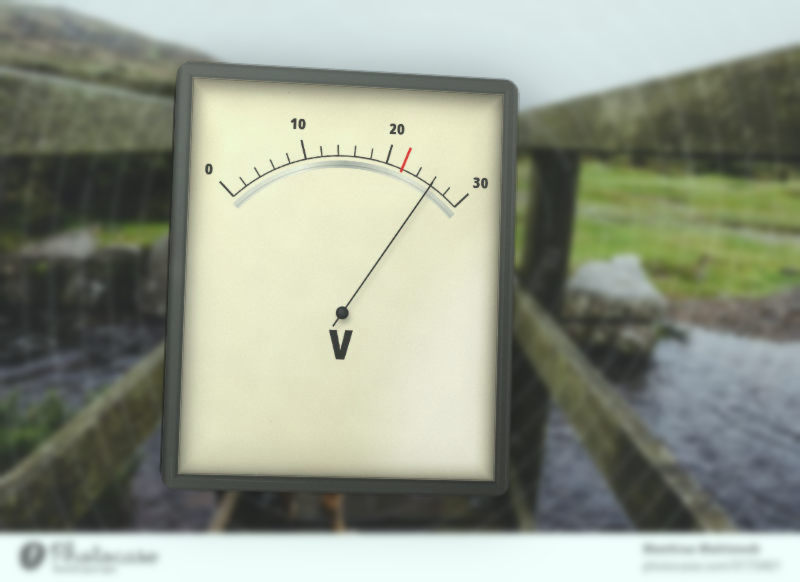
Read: {"value": 26, "unit": "V"}
